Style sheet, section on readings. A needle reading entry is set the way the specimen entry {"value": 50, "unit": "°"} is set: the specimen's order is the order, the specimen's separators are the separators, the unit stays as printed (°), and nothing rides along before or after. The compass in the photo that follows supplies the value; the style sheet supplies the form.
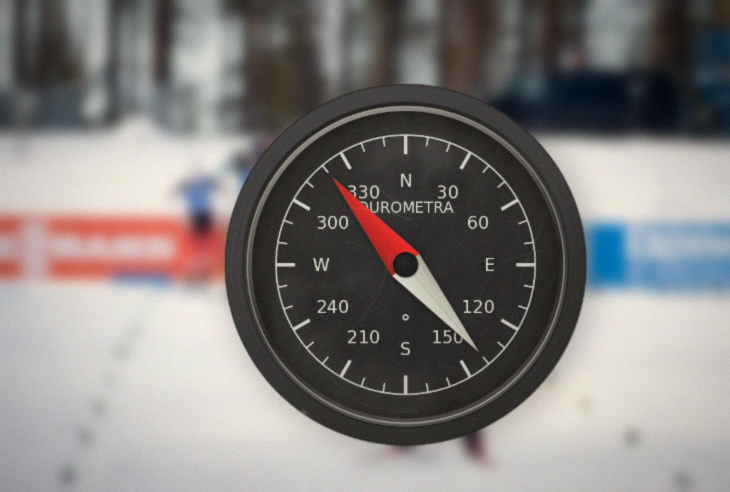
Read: {"value": 320, "unit": "°"}
